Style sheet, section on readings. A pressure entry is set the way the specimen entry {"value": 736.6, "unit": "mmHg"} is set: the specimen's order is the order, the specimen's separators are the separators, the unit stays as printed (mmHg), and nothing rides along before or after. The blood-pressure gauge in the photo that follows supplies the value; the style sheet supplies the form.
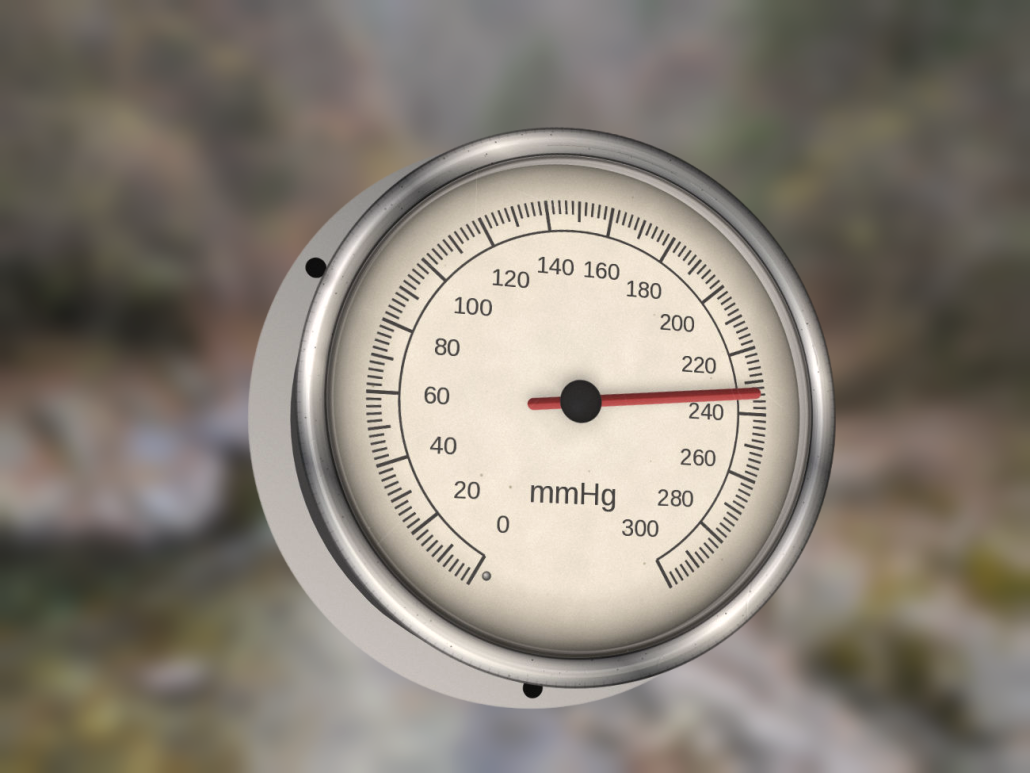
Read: {"value": 234, "unit": "mmHg"}
